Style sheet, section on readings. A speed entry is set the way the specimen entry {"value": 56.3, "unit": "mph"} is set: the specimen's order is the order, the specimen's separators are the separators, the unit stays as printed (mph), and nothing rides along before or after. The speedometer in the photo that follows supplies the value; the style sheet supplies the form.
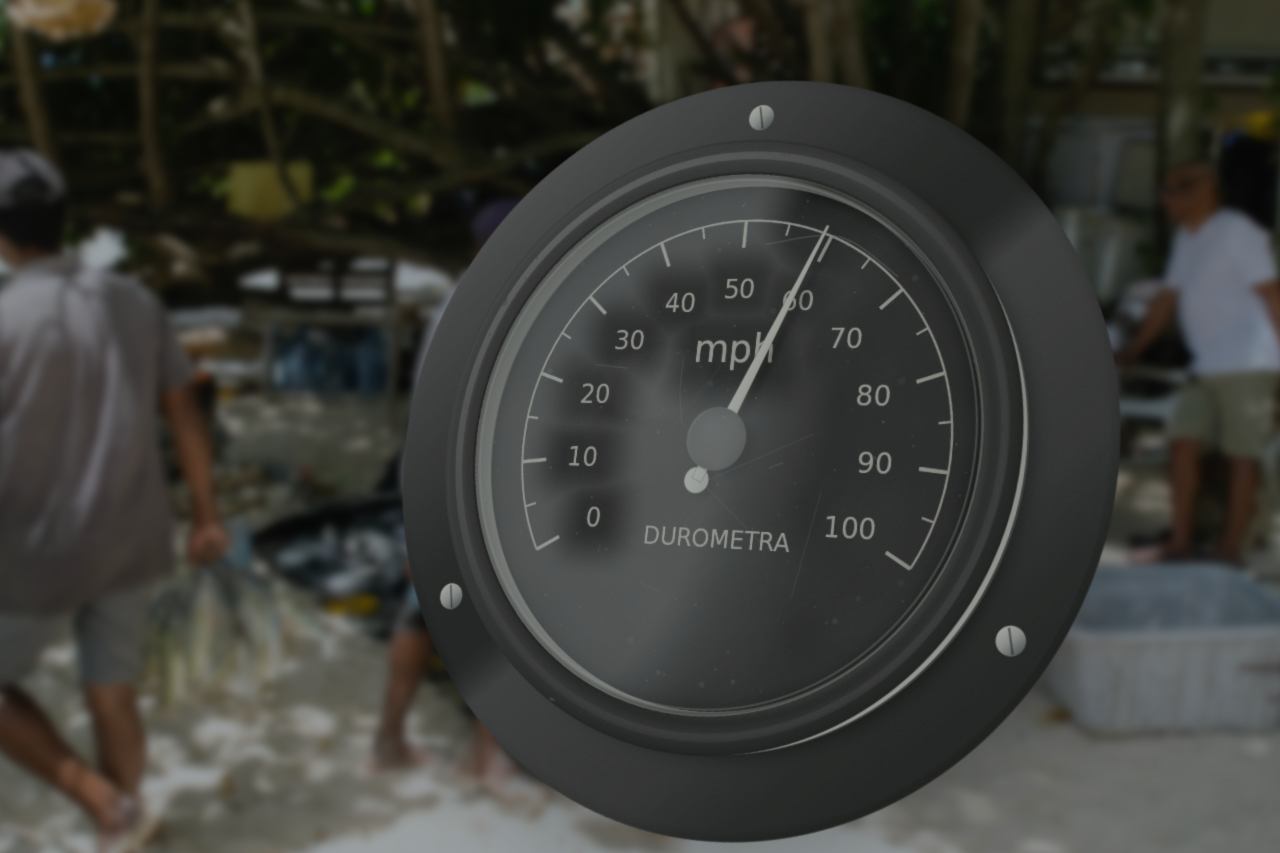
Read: {"value": 60, "unit": "mph"}
